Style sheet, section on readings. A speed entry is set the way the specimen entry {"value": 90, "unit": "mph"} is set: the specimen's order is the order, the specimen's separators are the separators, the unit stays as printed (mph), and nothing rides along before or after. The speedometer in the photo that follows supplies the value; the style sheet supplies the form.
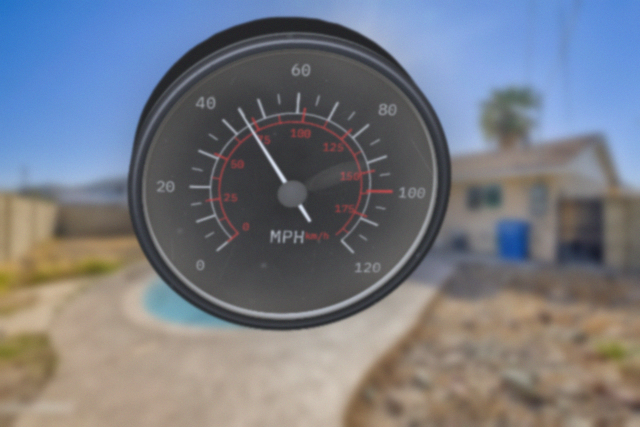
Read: {"value": 45, "unit": "mph"}
